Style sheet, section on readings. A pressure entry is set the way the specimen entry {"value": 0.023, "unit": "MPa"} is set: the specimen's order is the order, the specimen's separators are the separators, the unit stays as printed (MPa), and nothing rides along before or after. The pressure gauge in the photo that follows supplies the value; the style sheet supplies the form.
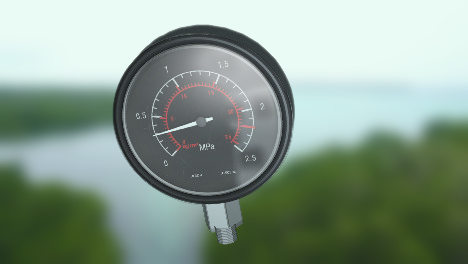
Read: {"value": 0.3, "unit": "MPa"}
